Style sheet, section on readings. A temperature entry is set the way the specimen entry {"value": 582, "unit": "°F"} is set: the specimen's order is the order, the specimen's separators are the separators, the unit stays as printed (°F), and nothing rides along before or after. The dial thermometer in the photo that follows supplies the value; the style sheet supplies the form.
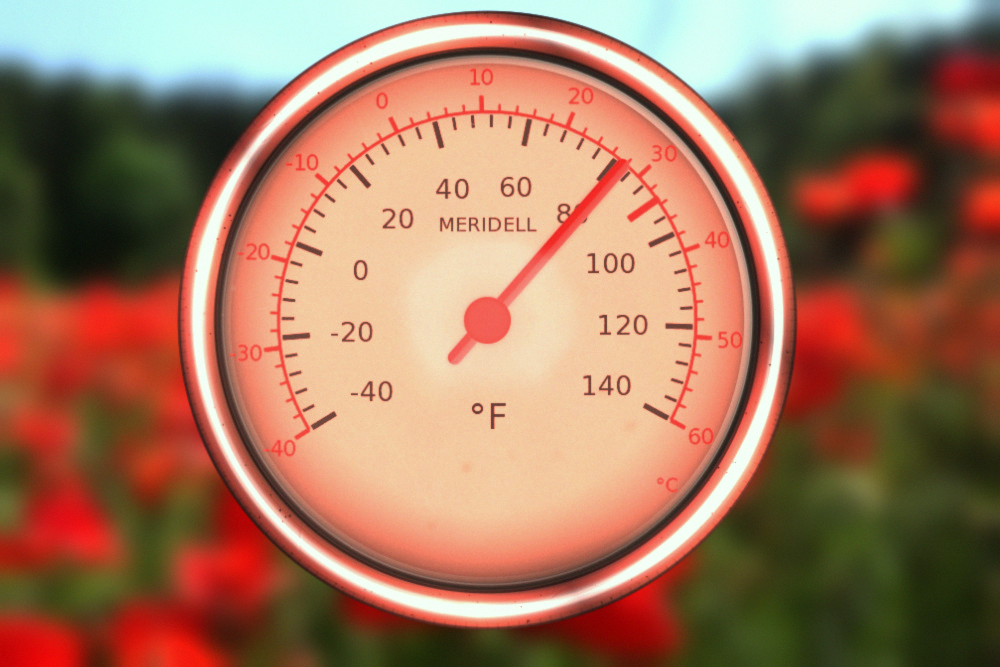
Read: {"value": 82, "unit": "°F"}
